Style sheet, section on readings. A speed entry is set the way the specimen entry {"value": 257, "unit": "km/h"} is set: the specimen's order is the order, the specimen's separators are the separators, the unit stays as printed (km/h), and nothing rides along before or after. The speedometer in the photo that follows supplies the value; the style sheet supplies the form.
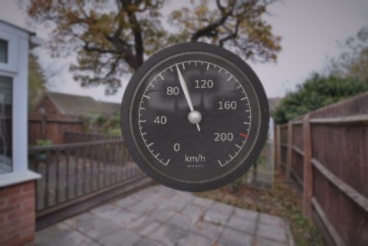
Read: {"value": 95, "unit": "km/h"}
